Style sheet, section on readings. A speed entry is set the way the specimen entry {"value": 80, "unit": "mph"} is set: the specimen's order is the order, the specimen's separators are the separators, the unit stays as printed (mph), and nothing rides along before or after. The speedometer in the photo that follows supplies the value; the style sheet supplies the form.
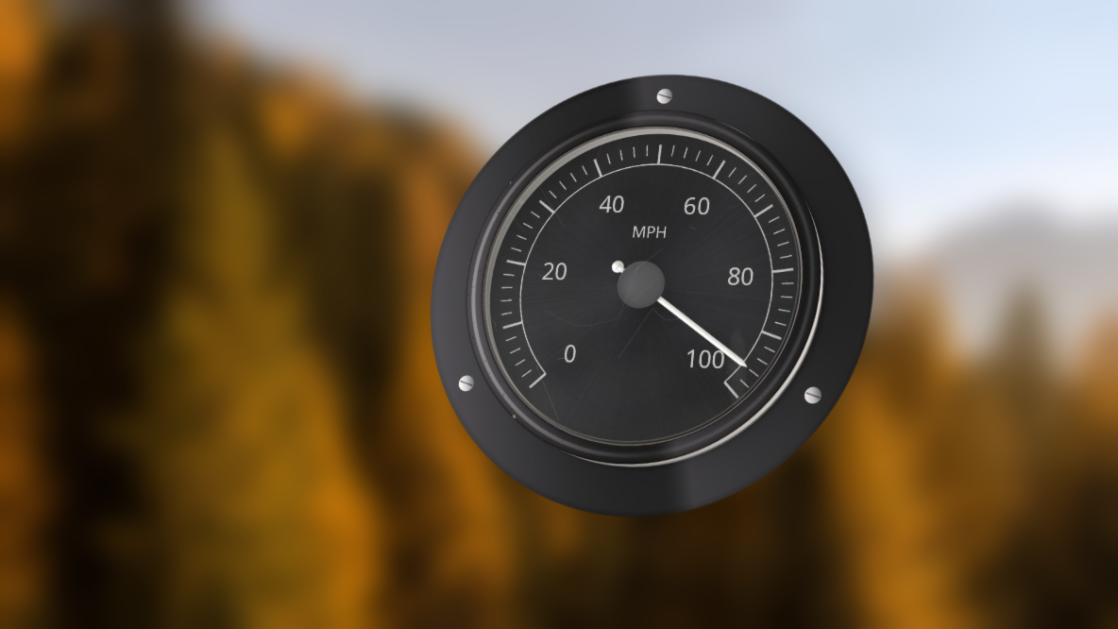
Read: {"value": 96, "unit": "mph"}
